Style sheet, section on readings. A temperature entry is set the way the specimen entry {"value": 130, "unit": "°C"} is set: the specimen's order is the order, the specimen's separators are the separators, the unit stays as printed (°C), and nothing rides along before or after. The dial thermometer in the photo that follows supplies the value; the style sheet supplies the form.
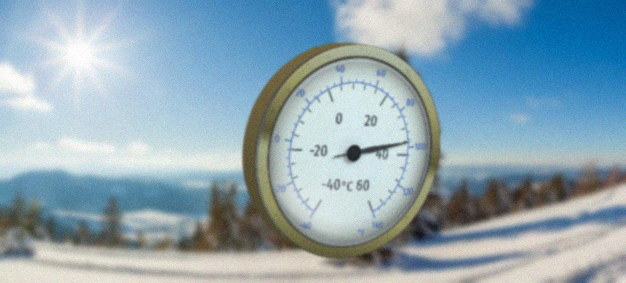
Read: {"value": 36, "unit": "°C"}
